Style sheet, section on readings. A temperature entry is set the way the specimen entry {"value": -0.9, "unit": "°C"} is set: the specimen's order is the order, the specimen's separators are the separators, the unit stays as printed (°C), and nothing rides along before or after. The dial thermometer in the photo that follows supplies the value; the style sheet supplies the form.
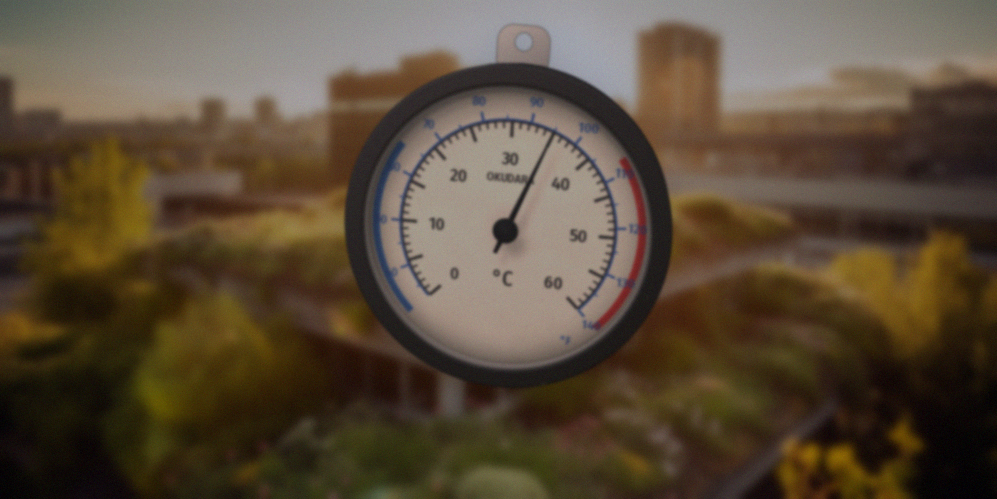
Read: {"value": 35, "unit": "°C"}
